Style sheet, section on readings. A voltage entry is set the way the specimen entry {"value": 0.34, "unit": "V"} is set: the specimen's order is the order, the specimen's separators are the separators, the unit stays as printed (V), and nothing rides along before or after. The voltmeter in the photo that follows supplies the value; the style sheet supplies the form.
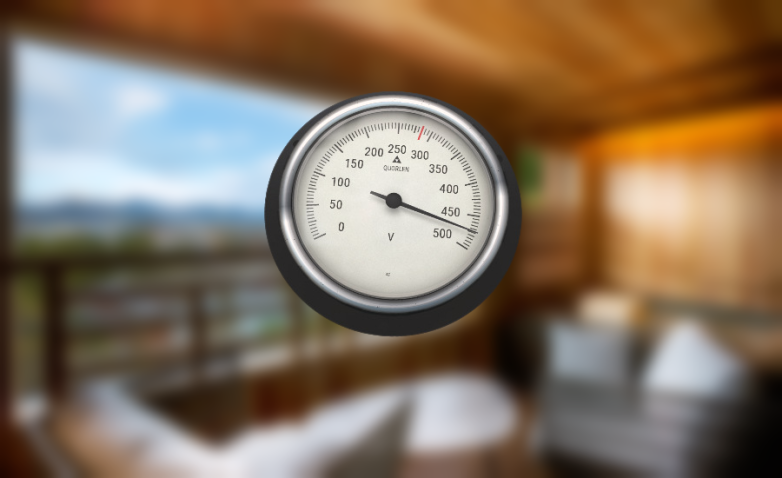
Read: {"value": 475, "unit": "V"}
